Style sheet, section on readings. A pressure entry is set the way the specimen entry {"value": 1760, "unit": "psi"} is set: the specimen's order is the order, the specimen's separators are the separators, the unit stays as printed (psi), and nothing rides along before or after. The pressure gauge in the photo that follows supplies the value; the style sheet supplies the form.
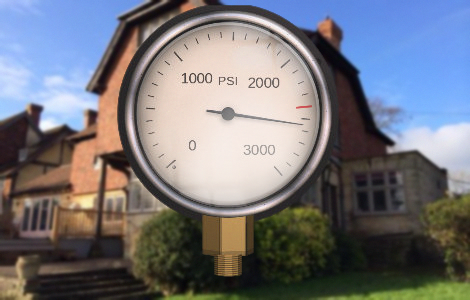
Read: {"value": 2550, "unit": "psi"}
